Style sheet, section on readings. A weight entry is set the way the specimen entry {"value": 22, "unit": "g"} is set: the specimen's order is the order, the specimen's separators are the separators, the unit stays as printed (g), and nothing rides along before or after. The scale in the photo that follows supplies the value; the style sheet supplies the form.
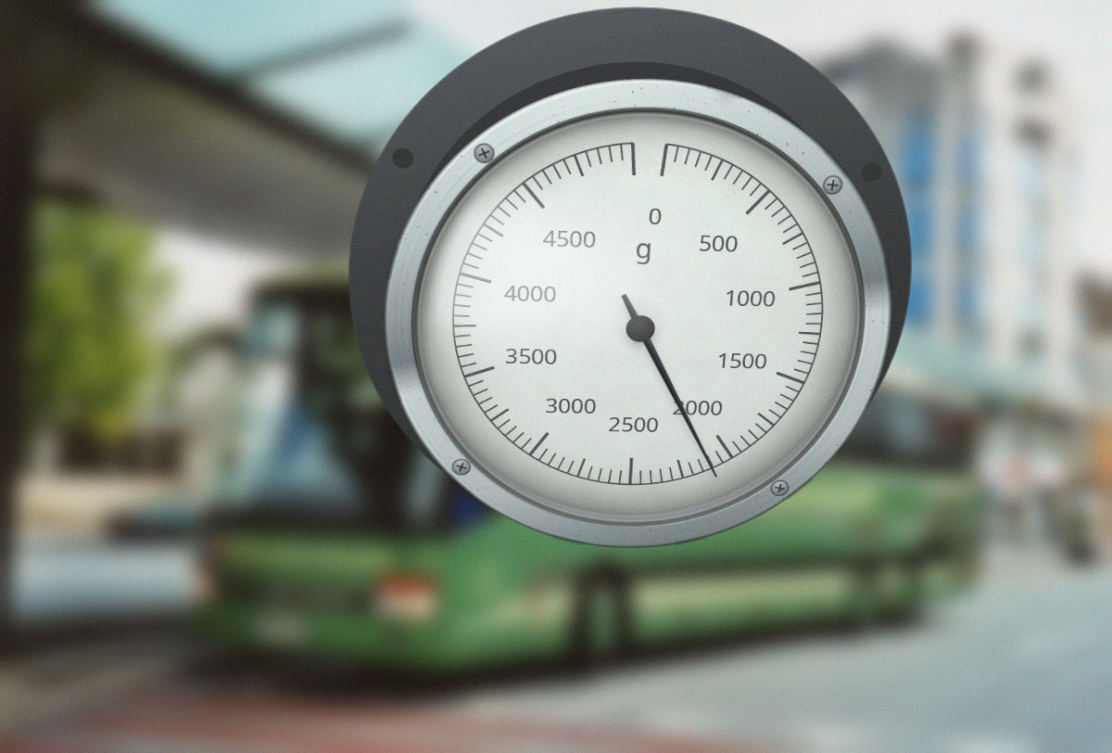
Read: {"value": 2100, "unit": "g"}
